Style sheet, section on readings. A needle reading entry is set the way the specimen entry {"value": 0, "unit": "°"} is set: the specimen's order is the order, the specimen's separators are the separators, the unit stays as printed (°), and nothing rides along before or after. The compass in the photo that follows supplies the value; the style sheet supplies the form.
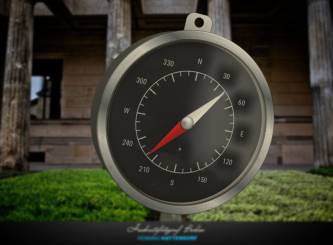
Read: {"value": 220, "unit": "°"}
